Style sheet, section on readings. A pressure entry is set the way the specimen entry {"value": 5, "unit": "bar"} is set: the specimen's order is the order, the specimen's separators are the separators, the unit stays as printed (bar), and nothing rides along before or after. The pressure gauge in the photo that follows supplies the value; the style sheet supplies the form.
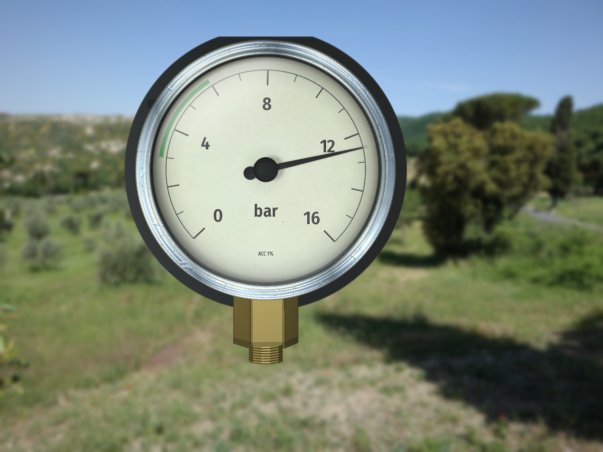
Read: {"value": 12.5, "unit": "bar"}
